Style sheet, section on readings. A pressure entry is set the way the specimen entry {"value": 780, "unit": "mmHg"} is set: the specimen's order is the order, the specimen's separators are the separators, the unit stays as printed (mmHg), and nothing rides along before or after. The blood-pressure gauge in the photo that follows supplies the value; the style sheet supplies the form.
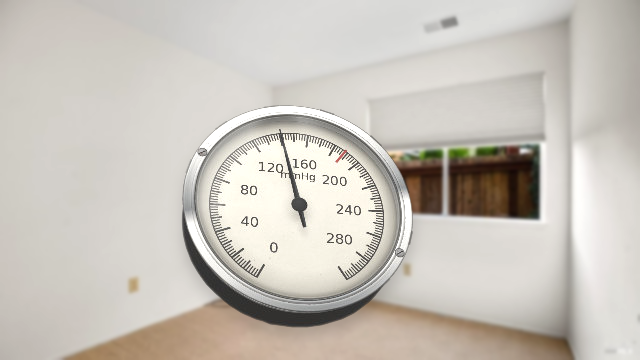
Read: {"value": 140, "unit": "mmHg"}
